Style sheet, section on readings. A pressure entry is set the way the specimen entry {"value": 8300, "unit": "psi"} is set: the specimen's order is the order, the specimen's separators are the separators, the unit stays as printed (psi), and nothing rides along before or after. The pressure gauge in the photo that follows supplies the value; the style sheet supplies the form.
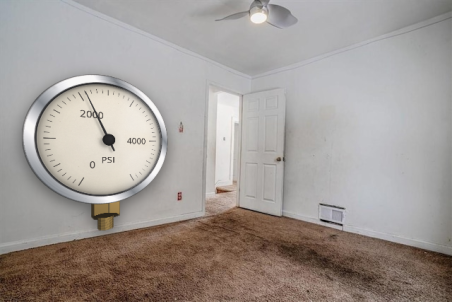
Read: {"value": 2100, "unit": "psi"}
